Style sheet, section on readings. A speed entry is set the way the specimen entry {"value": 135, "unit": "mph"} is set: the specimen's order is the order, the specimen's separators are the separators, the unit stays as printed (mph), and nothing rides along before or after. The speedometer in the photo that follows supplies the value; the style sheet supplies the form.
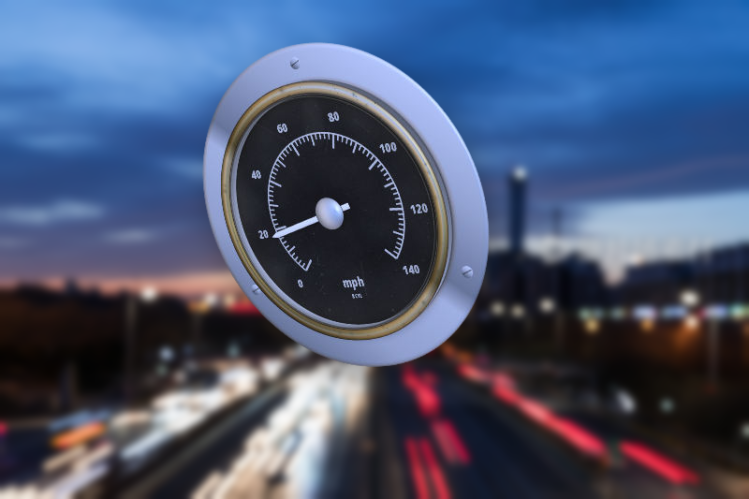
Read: {"value": 18, "unit": "mph"}
